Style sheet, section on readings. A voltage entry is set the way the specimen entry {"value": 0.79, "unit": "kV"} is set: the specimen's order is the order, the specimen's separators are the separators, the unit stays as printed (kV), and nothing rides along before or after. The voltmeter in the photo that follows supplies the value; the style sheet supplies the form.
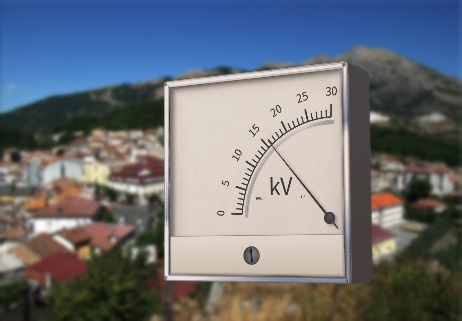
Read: {"value": 16, "unit": "kV"}
